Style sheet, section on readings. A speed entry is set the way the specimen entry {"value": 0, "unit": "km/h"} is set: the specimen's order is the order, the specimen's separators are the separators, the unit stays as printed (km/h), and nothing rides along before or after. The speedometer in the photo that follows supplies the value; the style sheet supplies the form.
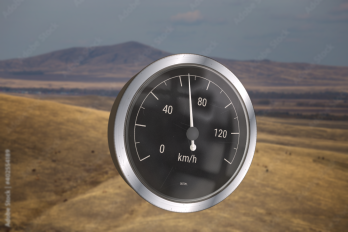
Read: {"value": 65, "unit": "km/h"}
